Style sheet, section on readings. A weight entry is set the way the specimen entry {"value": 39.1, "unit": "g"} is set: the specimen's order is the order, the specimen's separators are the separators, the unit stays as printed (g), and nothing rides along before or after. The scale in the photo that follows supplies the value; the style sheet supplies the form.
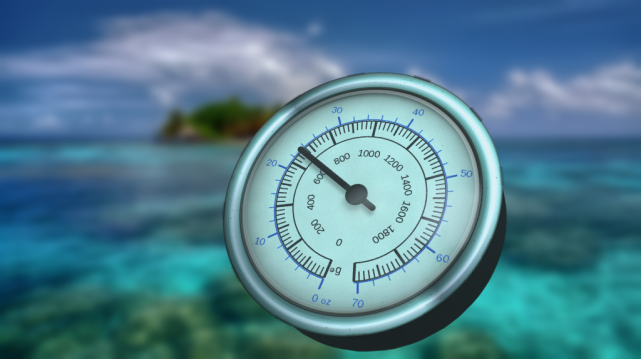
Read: {"value": 660, "unit": "g"}
